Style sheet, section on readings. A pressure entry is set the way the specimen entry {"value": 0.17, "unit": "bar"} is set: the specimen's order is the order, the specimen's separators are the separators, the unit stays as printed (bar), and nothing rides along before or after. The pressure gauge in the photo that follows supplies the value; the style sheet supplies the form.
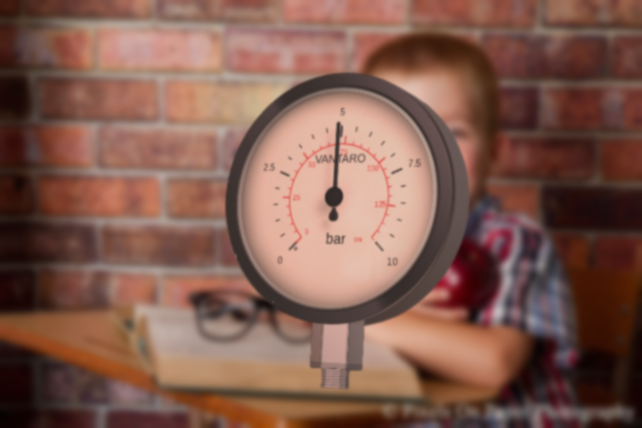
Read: {"value": 5, "unit": "bar"}
